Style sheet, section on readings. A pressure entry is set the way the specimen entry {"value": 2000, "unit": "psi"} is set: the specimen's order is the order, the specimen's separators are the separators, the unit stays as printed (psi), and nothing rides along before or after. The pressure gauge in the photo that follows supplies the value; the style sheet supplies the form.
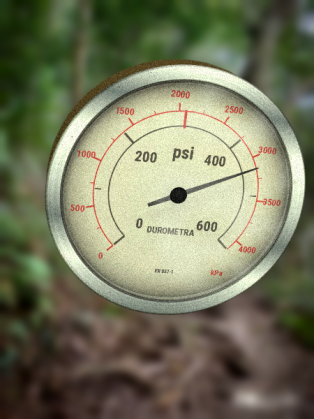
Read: {"value": 450, "unit": "psi"}
